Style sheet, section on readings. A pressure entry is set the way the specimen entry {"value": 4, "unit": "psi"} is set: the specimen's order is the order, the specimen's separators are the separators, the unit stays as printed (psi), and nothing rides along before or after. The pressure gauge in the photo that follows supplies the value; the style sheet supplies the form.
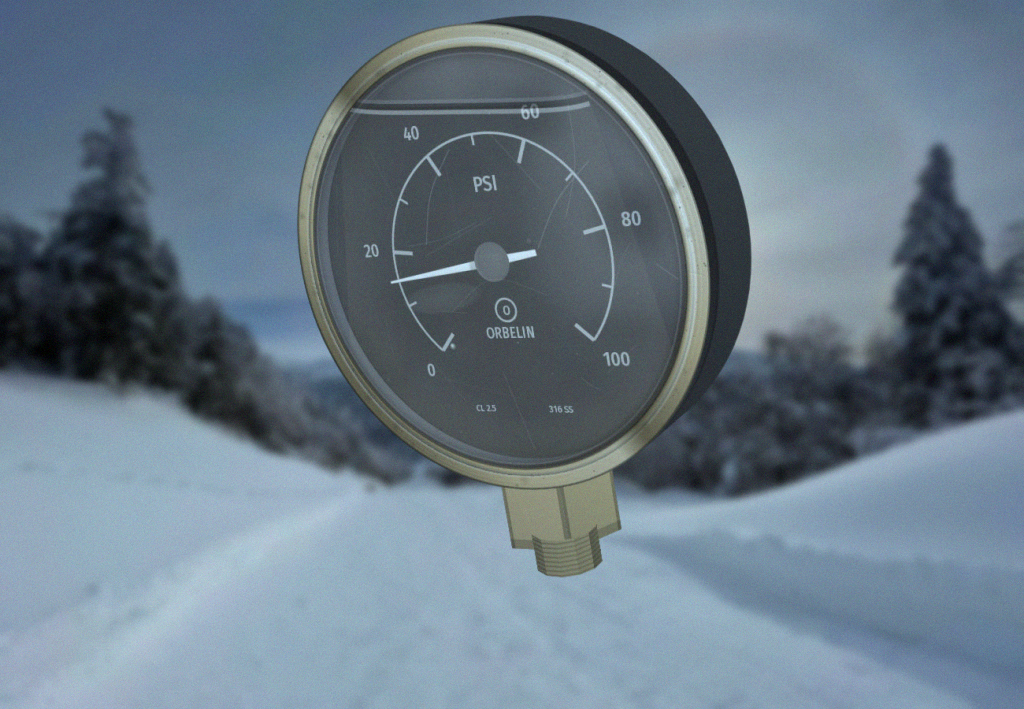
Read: {"value": 15, "unit": "psi"}
